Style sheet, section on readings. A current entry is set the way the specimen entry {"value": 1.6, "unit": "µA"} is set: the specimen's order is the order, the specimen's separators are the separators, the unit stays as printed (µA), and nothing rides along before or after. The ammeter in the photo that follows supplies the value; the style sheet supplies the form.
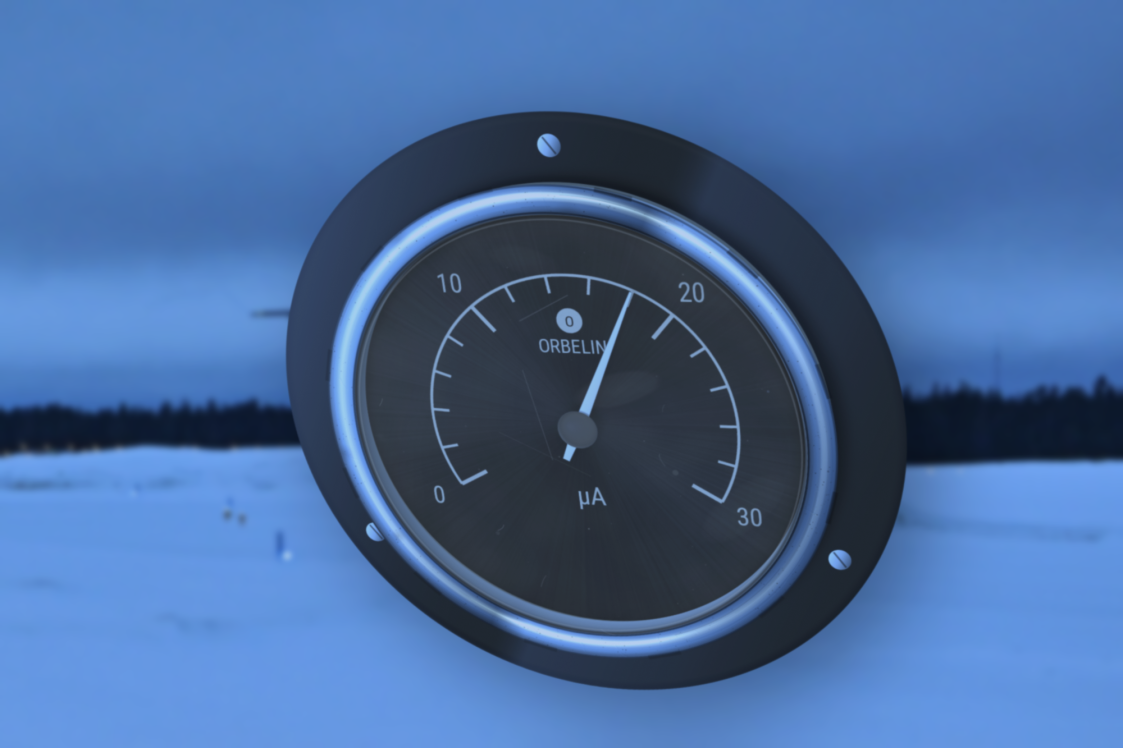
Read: {"value": 18, "unit": "µA"}
